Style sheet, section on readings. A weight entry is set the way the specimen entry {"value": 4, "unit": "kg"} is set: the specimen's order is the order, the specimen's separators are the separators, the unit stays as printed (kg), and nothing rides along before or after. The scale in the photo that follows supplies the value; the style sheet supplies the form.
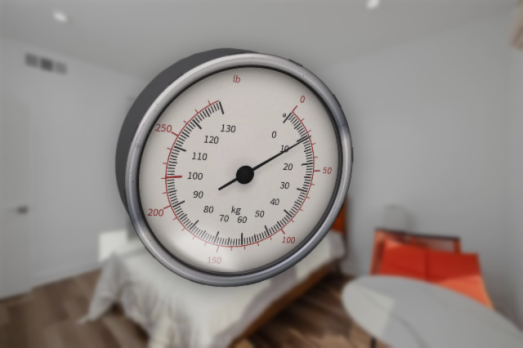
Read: {"value": 10, "unit": "kg"}
